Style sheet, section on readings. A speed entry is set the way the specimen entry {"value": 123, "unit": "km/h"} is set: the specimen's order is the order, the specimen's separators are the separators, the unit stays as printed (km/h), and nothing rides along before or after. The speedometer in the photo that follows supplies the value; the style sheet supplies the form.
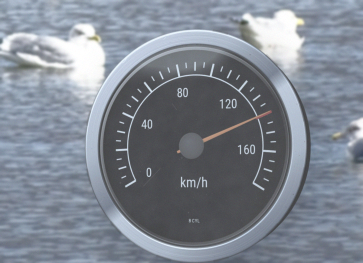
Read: {"value": 140, "unit": "km/h"}
